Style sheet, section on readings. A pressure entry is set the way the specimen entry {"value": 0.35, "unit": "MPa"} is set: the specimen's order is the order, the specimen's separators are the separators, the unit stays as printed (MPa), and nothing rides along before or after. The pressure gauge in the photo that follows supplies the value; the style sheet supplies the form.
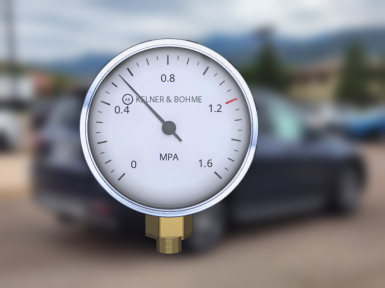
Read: {"value": 0.55, "unit": "MPa"}
